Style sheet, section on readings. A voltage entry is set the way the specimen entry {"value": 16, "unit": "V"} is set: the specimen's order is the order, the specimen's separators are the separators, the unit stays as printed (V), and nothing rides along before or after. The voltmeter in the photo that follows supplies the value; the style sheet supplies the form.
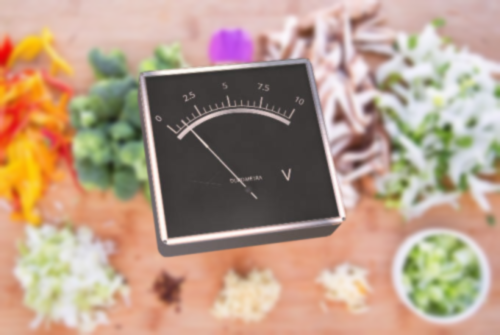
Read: {"value": 1, "unit": "V"}
